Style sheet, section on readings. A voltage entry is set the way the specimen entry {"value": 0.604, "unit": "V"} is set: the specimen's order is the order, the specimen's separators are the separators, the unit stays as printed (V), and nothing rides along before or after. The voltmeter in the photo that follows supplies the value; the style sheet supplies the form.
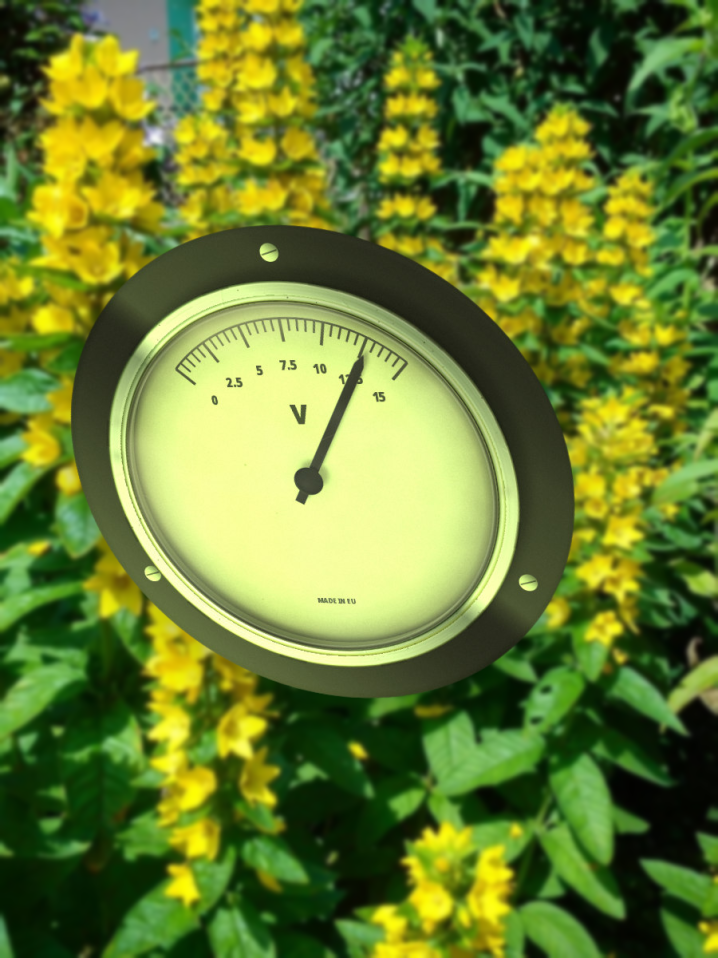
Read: {"value": 12.75, "unit": "V"}
